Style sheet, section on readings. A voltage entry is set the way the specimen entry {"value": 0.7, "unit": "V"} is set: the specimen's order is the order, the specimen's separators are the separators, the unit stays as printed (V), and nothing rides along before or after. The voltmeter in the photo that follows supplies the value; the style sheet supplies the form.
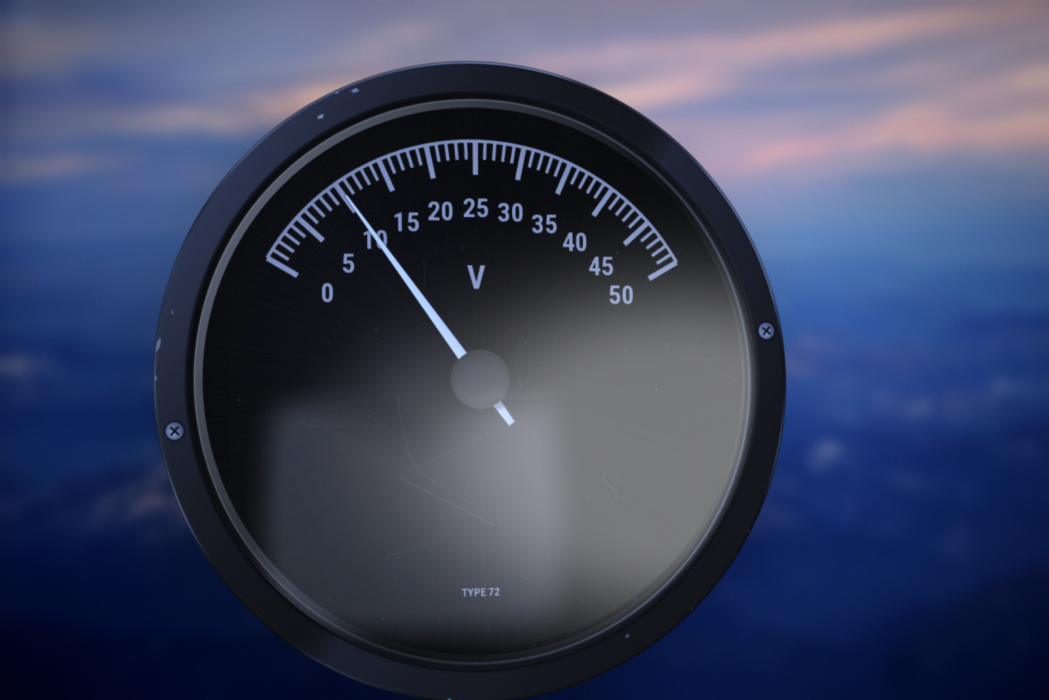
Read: {"value": 10, "unit": "V"}
